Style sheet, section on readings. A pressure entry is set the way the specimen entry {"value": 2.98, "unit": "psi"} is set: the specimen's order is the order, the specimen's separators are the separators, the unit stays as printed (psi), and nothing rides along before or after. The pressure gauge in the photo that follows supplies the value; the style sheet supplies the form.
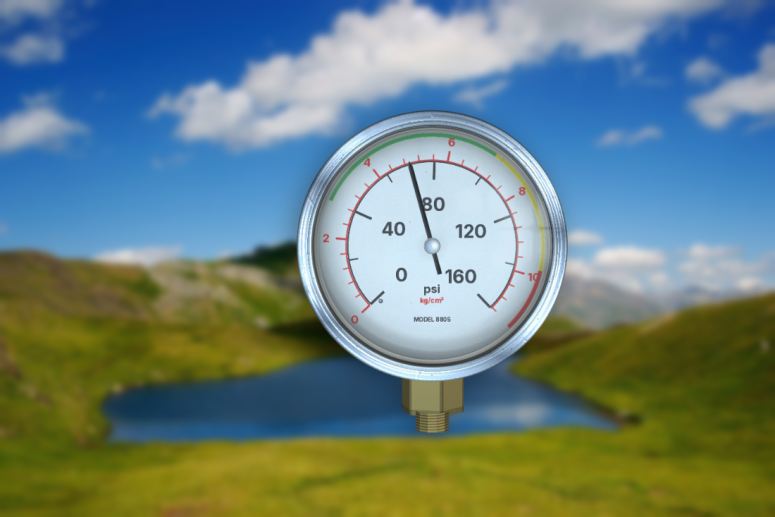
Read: {"value": 70, "unit": "psi"}
